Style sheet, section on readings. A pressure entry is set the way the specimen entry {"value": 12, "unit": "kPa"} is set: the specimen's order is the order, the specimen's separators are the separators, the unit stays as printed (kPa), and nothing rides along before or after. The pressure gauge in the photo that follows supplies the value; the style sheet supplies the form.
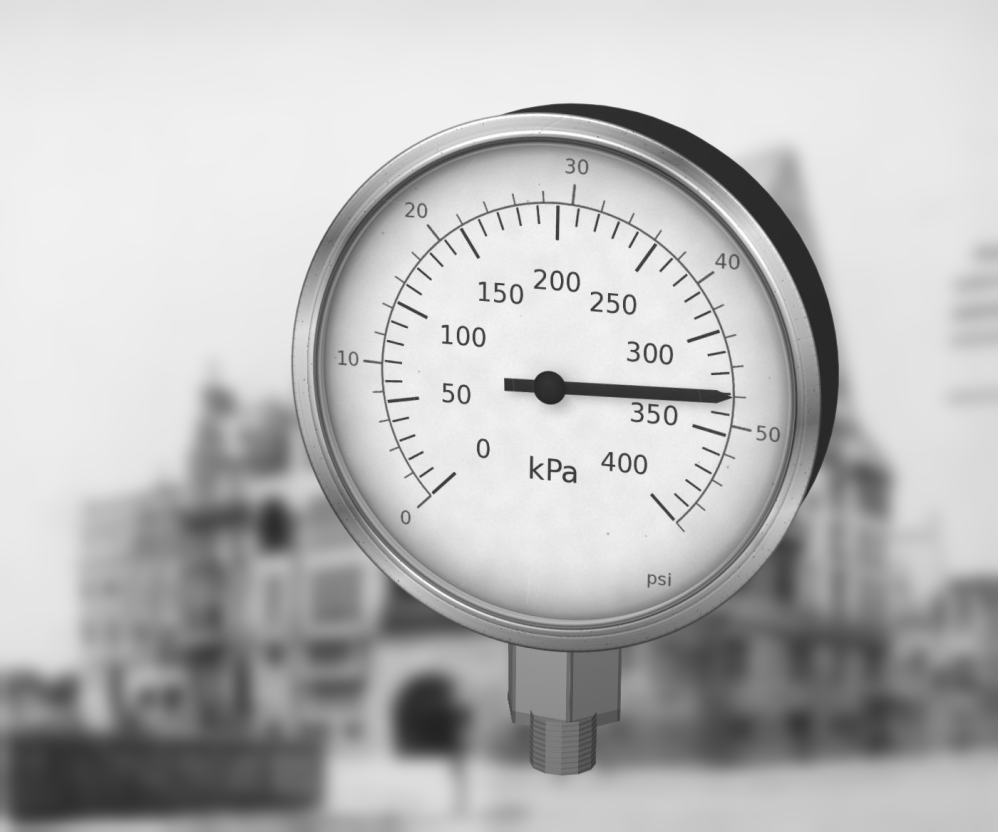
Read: {"value": 330, "unit": "kPa"}
